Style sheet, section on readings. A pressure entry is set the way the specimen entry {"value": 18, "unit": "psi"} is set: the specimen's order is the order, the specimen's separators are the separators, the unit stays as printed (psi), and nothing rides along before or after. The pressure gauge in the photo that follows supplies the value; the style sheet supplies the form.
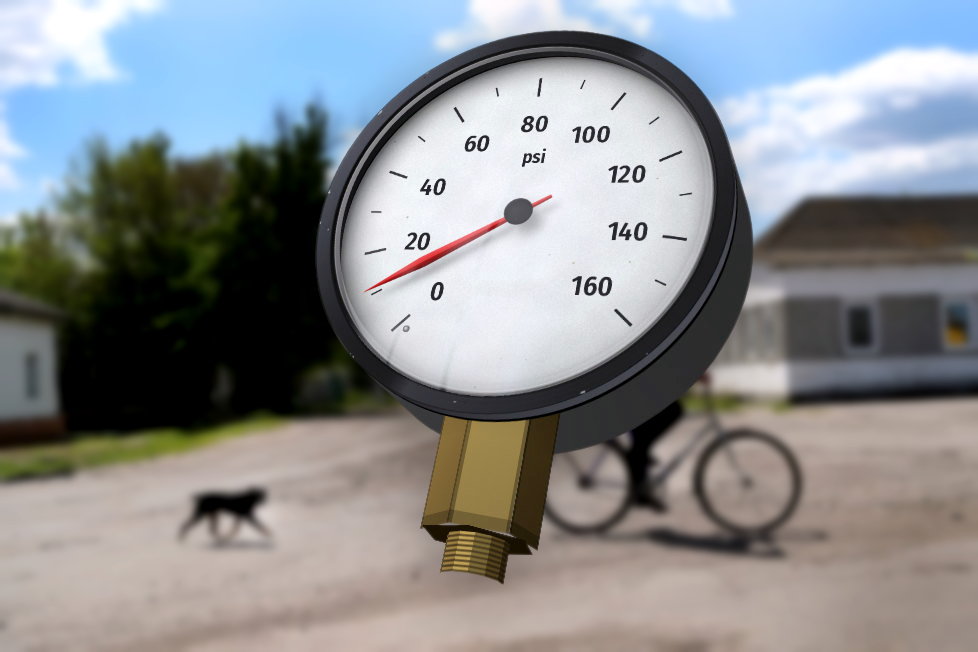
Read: {"value": 10, "unit": "psi"}
